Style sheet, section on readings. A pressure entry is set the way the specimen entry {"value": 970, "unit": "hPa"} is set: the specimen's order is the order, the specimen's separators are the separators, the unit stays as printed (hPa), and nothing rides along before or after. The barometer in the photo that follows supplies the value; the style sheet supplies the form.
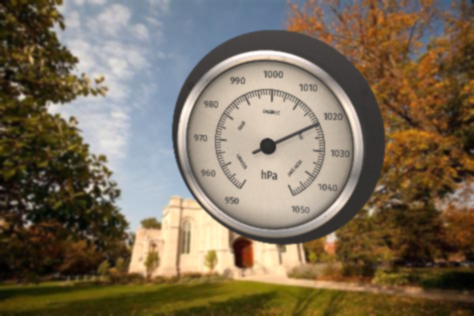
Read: {"value": 1020, "unit": "hPa"}
